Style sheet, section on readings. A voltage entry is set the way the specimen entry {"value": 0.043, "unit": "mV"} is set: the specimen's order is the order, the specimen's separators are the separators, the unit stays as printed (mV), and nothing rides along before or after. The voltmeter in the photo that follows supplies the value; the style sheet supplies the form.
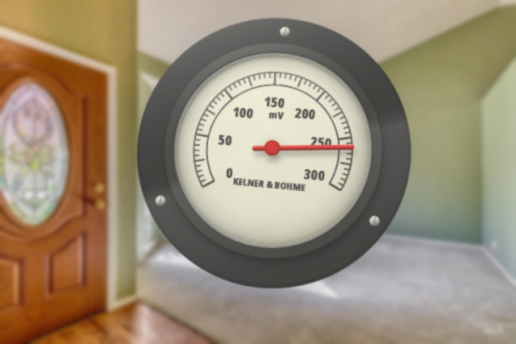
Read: {"value": 260, "unit": "mV"}
